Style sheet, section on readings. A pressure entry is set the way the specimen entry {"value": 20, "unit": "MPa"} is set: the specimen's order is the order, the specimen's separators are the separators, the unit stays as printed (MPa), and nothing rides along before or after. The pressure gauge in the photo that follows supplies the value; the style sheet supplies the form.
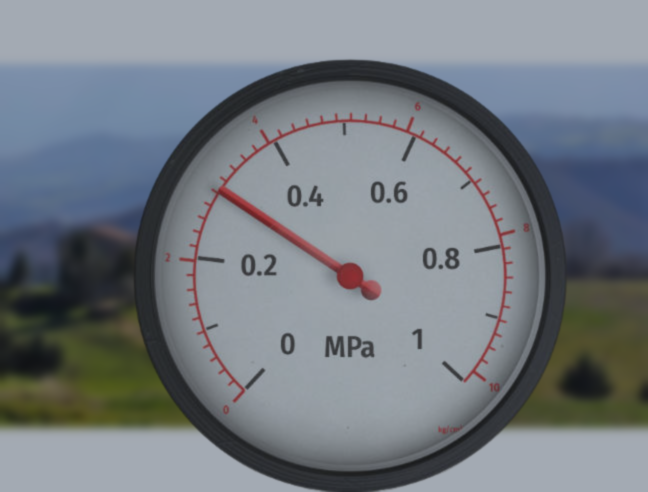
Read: {"value": 0.3, "unit": "MPa"}
